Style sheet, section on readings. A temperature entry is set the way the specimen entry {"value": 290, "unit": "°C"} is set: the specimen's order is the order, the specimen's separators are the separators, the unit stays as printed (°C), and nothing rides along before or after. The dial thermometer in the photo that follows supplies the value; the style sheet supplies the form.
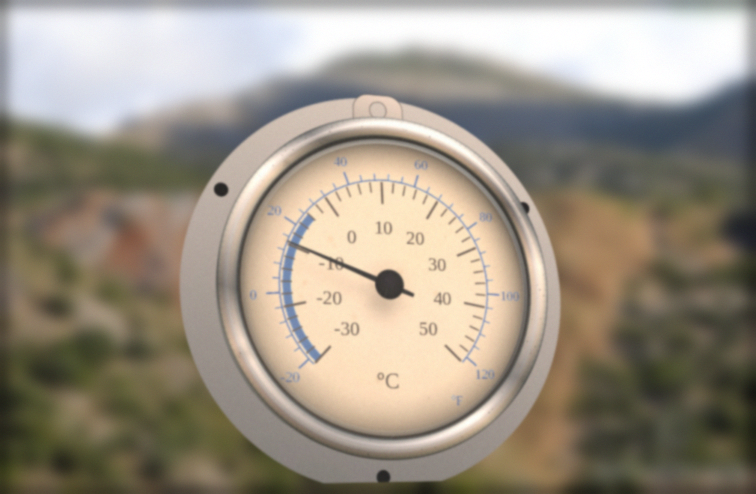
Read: {"value": -10, "unit": "°C"}
